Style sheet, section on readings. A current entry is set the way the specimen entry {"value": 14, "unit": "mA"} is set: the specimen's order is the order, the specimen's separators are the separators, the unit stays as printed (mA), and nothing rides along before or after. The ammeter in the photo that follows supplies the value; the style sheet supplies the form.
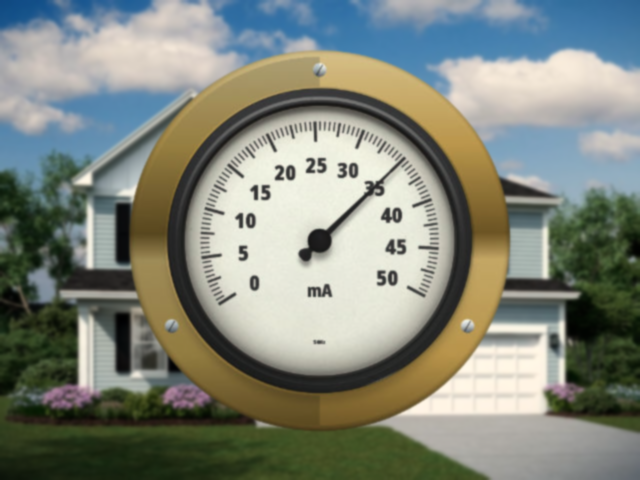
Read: {"value": 35, "unit": "mA"}
